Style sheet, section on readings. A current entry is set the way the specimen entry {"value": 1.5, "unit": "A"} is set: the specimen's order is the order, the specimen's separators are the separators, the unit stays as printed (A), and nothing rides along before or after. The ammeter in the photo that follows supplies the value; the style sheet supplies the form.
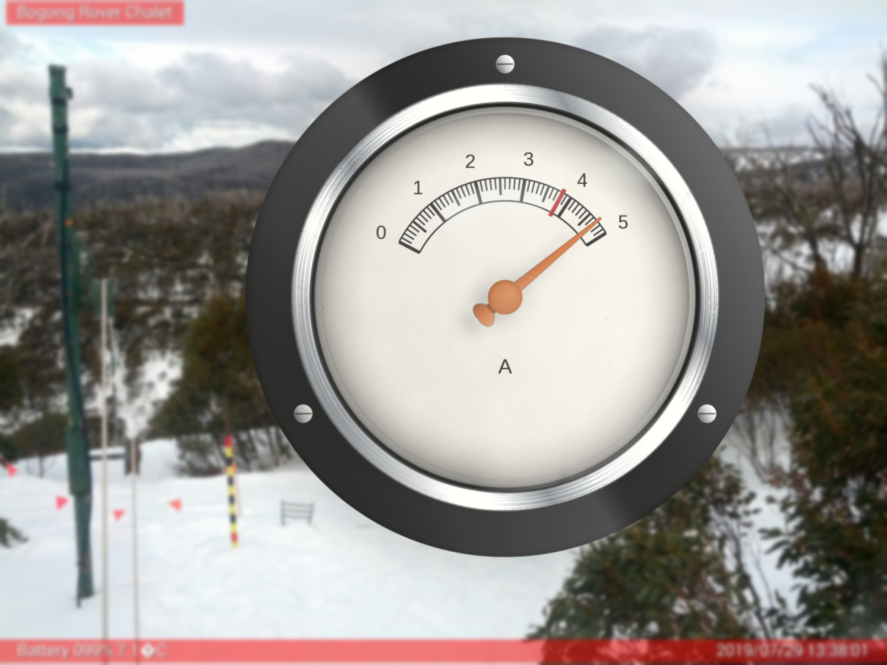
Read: {"value": 4.7, "unit": "A"}
